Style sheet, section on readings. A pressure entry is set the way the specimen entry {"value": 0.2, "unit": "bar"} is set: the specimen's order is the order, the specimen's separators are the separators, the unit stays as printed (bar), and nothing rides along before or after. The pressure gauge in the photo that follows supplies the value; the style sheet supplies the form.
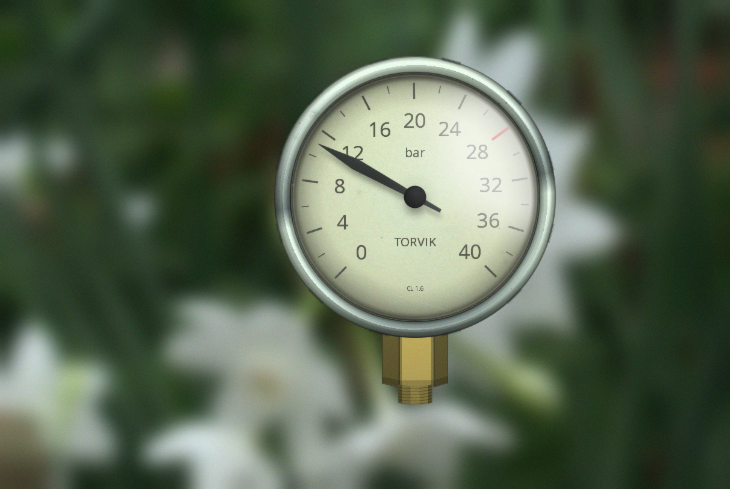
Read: {"value": 11, "unit": "bar"}
